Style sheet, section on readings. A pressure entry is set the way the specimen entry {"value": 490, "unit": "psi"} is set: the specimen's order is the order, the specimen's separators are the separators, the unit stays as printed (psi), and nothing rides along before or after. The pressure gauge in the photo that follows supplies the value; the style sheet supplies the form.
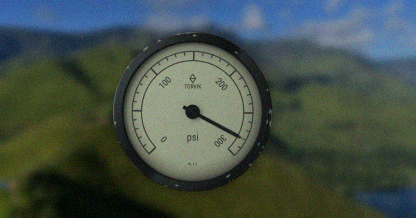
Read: {"value": 280, "unit": "psi"}
